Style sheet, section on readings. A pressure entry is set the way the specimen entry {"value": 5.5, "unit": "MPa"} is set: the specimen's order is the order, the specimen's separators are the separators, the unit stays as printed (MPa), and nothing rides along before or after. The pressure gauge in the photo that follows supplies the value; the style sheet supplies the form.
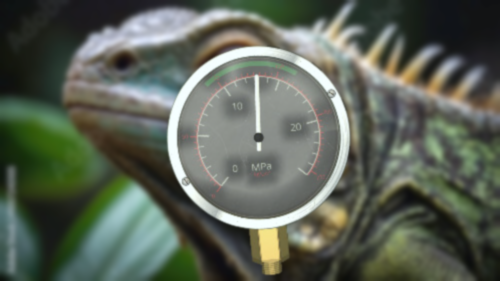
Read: {"value": 13, "unit": "MPa"}
